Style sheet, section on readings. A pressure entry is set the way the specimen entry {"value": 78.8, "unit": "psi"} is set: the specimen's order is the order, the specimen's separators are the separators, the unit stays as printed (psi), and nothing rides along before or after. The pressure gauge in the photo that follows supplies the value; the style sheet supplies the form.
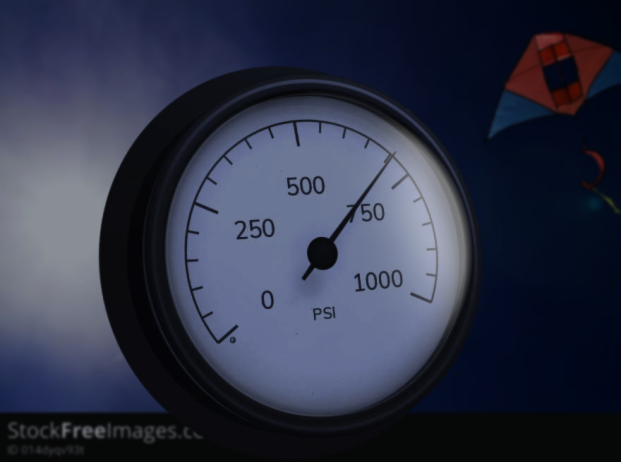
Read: {"value": 700, "unit": "psi"}
